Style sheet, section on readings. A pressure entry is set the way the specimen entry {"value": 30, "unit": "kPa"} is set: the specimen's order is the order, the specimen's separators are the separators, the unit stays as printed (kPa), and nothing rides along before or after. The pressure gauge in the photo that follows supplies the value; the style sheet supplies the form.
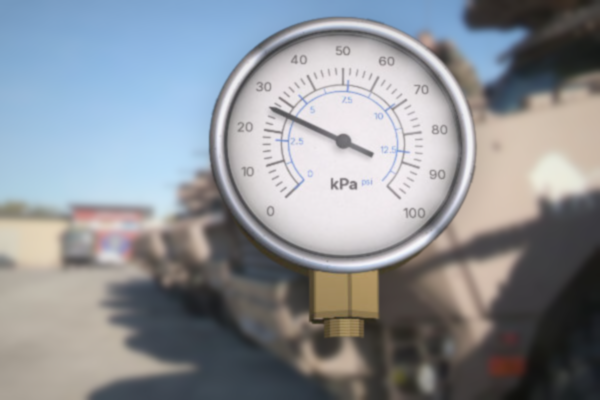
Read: {"value": 26, "unit": "kPa"}
